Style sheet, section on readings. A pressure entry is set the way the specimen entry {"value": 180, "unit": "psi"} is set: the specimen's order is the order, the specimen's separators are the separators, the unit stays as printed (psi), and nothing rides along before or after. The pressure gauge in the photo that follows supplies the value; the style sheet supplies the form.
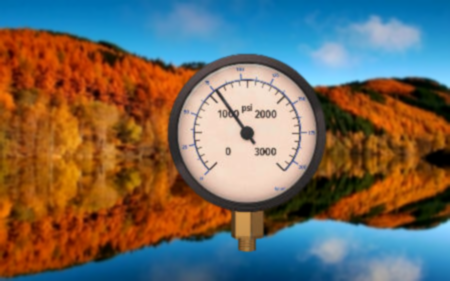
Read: {"value": 1100, "unit": "psi"}
